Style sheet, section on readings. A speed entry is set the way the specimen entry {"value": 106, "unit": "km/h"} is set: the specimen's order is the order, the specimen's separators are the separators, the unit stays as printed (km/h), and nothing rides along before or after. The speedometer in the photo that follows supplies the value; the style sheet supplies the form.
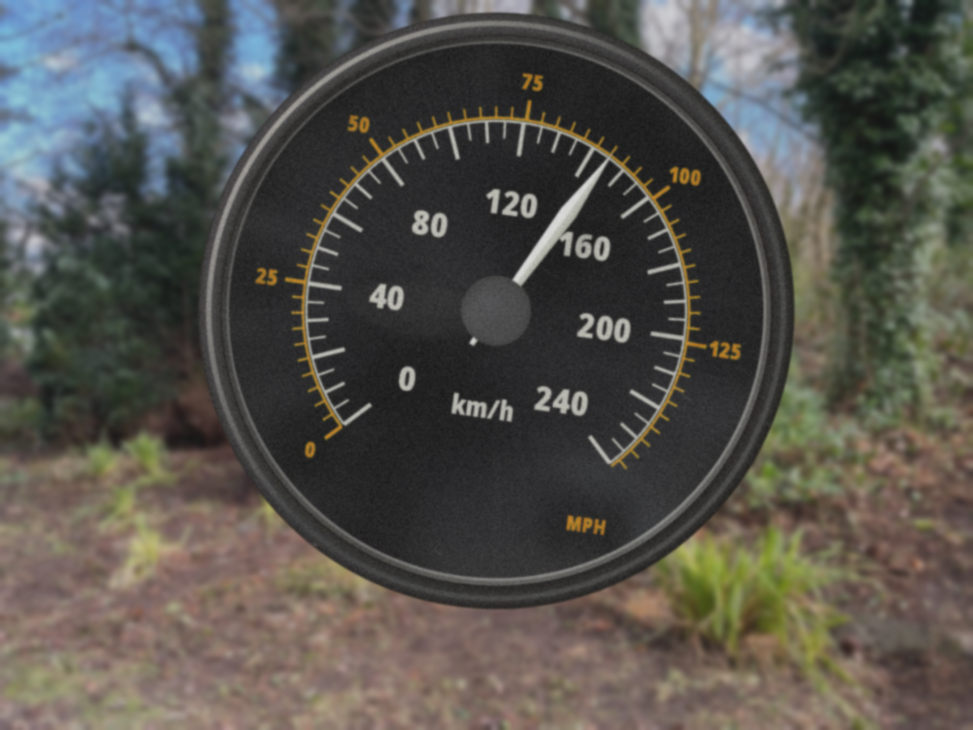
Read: {"value": 145, "unit": "km/h"}
